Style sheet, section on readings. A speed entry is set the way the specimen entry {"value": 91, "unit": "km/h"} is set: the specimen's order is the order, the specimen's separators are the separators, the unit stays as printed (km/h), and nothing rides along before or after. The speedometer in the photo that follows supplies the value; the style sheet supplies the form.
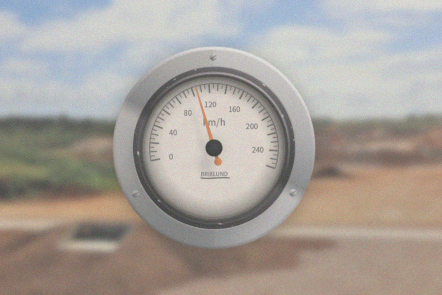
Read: {"value": 105, "unit": "km/h"}
